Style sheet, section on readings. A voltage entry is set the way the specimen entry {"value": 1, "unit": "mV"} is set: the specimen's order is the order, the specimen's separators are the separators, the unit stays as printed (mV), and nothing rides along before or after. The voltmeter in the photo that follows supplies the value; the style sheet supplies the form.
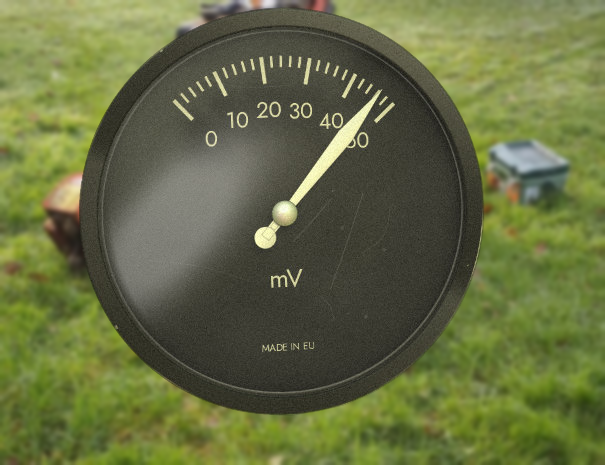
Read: {"value": 46, "unit": "mV"}
